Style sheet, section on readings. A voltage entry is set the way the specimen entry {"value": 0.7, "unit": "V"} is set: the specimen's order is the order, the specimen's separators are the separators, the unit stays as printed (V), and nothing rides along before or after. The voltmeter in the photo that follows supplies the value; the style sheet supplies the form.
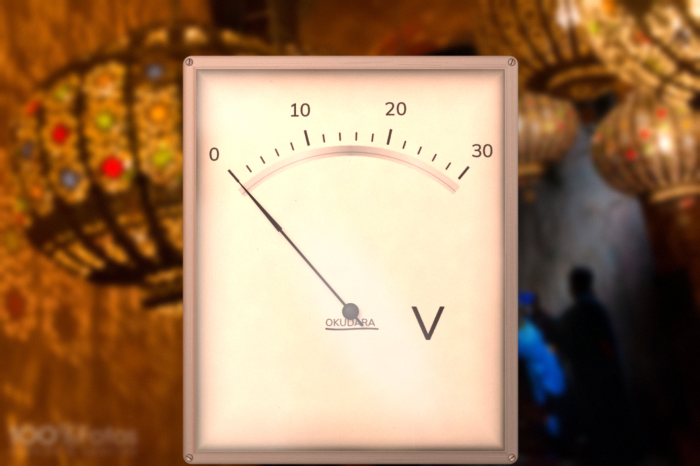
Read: {"value": 0, "unit": "V"}
